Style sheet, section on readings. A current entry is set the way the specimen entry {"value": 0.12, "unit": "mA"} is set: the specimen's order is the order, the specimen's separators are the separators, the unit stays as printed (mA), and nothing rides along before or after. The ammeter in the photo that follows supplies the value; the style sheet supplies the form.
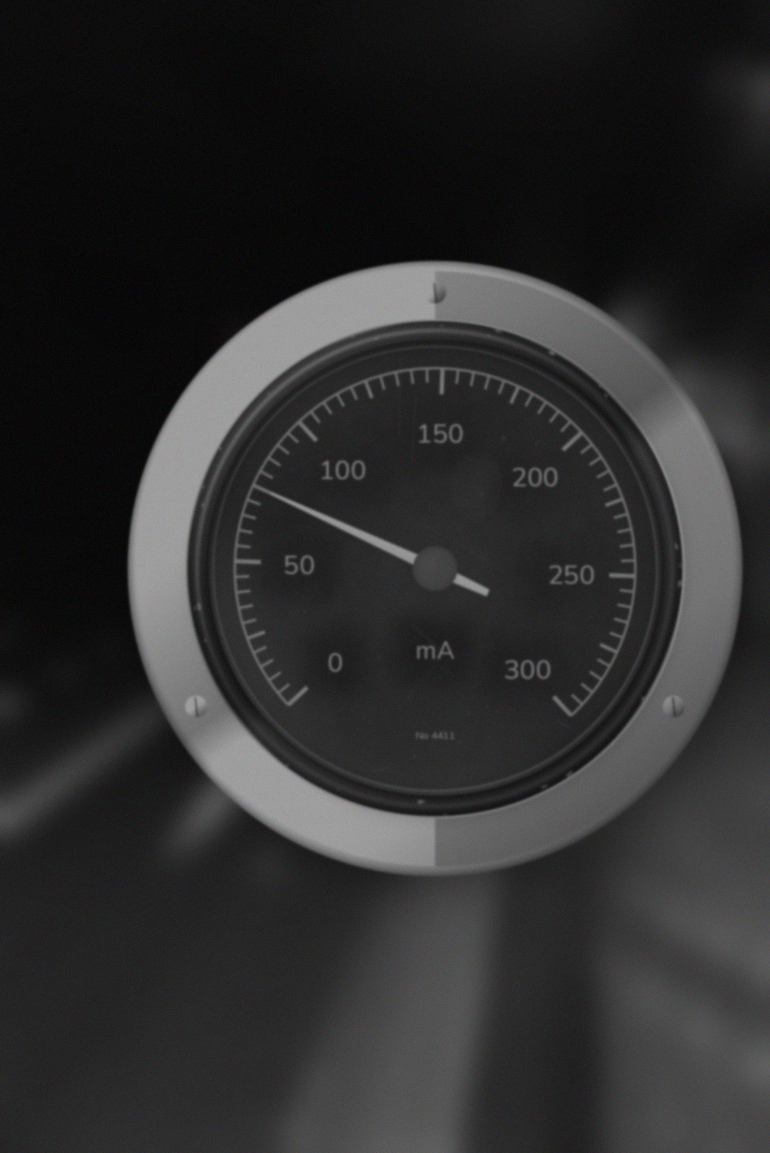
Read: {"value": 75, "unit": "mA"}
